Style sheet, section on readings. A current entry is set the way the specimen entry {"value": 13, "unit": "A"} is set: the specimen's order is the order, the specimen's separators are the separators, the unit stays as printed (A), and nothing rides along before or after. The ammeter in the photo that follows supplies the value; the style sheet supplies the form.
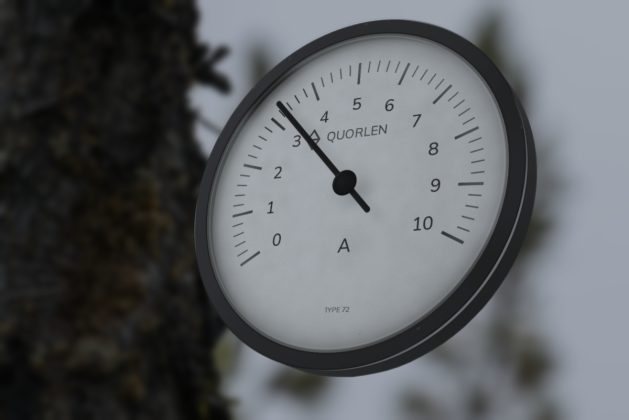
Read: {"value": 3.3, "unit": "A"}
